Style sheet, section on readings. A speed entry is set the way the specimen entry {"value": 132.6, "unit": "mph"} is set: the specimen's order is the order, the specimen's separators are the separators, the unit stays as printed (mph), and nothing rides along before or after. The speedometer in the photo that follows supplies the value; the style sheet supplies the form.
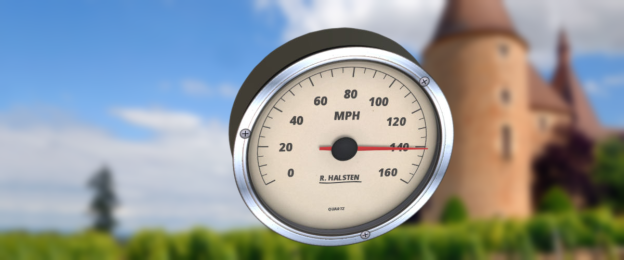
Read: {"value": 140, "unit": "mph"}
